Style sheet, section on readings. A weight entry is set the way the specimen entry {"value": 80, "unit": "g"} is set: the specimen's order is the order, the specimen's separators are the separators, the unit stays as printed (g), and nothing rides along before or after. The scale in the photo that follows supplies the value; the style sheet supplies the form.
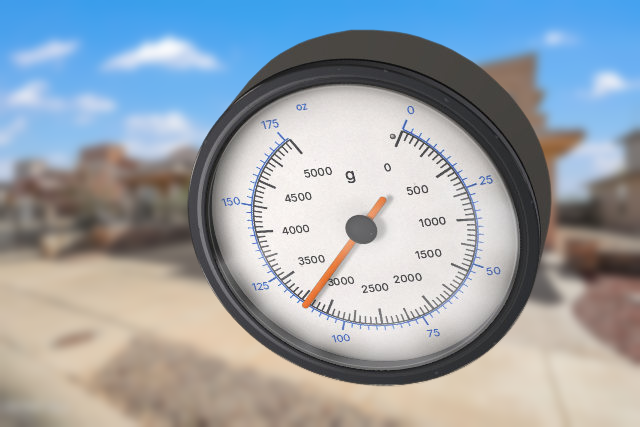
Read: {"value": 3200, "unit": "g"}
